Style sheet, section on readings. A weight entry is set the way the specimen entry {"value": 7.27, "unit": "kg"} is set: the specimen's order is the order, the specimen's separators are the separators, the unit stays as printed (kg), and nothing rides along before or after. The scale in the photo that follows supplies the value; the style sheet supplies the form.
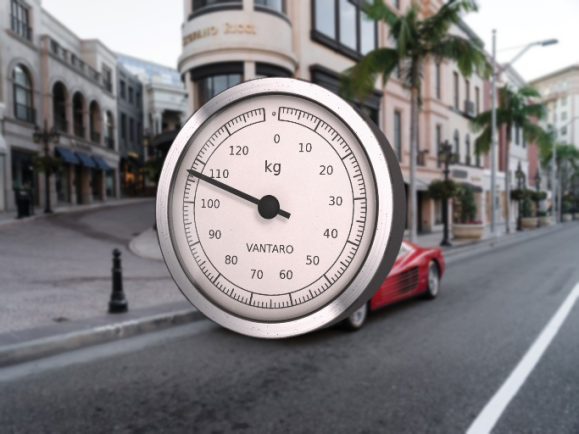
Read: {"value": 107, "unit": "kg"}
